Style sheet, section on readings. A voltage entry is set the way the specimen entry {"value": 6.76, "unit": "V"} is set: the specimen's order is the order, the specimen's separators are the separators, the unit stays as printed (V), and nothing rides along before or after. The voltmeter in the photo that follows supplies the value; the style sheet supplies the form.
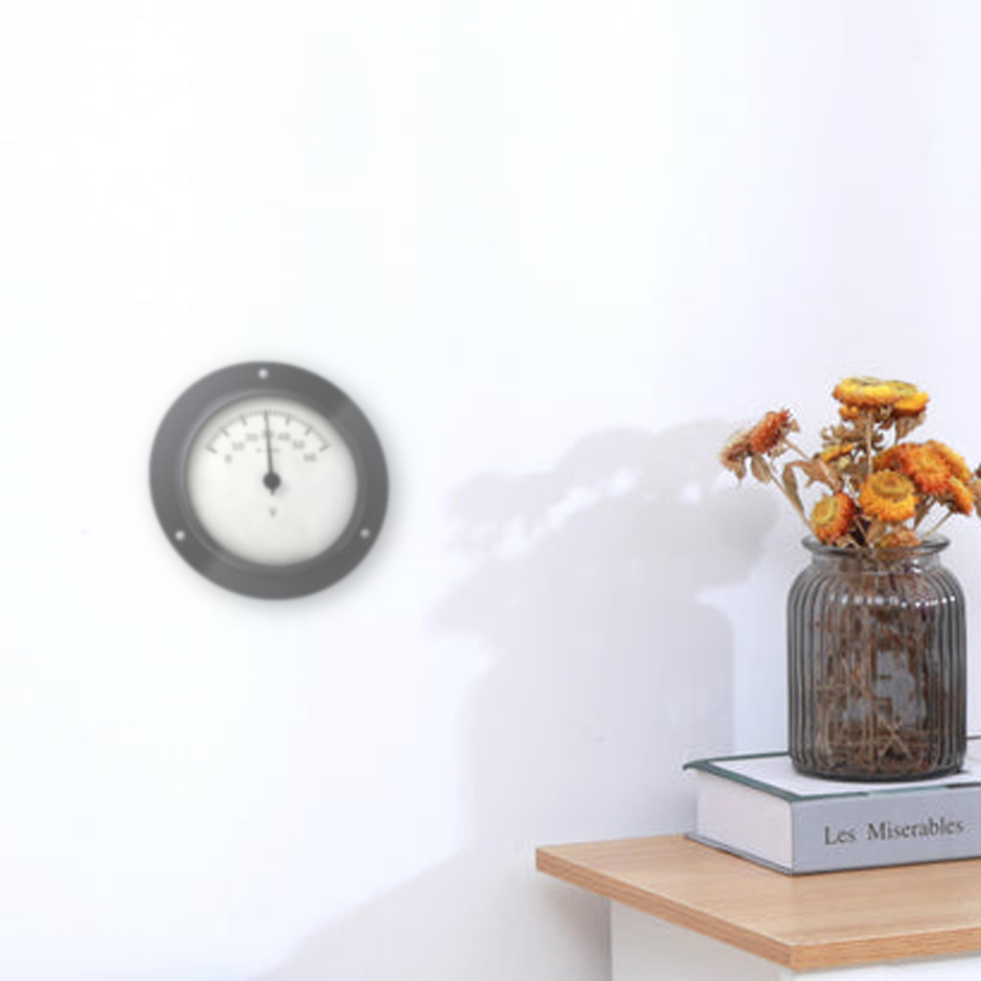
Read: {"value": 30, "unit": "V"}
